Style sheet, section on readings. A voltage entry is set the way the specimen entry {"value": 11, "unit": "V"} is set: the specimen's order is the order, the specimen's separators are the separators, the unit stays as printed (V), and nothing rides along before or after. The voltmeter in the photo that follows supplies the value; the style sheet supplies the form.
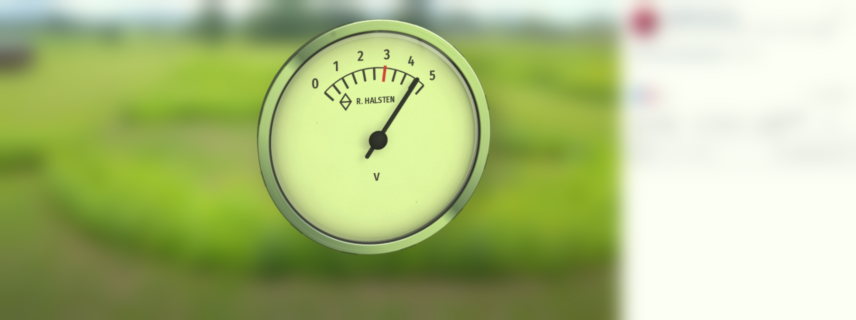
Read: {"value": 4.5, "unit": "V"}
